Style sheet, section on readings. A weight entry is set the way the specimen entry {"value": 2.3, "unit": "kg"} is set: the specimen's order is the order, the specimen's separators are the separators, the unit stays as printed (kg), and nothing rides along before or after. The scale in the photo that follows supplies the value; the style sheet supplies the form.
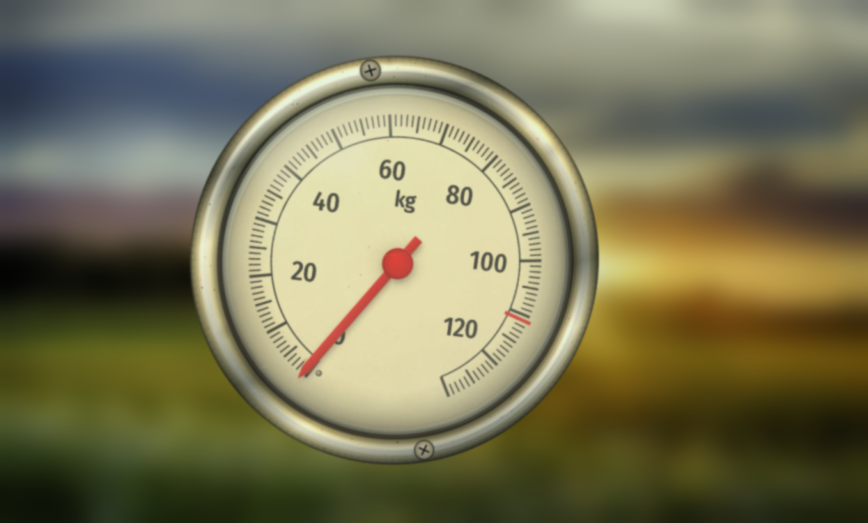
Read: {"value": 1, "unit": "kg"}
